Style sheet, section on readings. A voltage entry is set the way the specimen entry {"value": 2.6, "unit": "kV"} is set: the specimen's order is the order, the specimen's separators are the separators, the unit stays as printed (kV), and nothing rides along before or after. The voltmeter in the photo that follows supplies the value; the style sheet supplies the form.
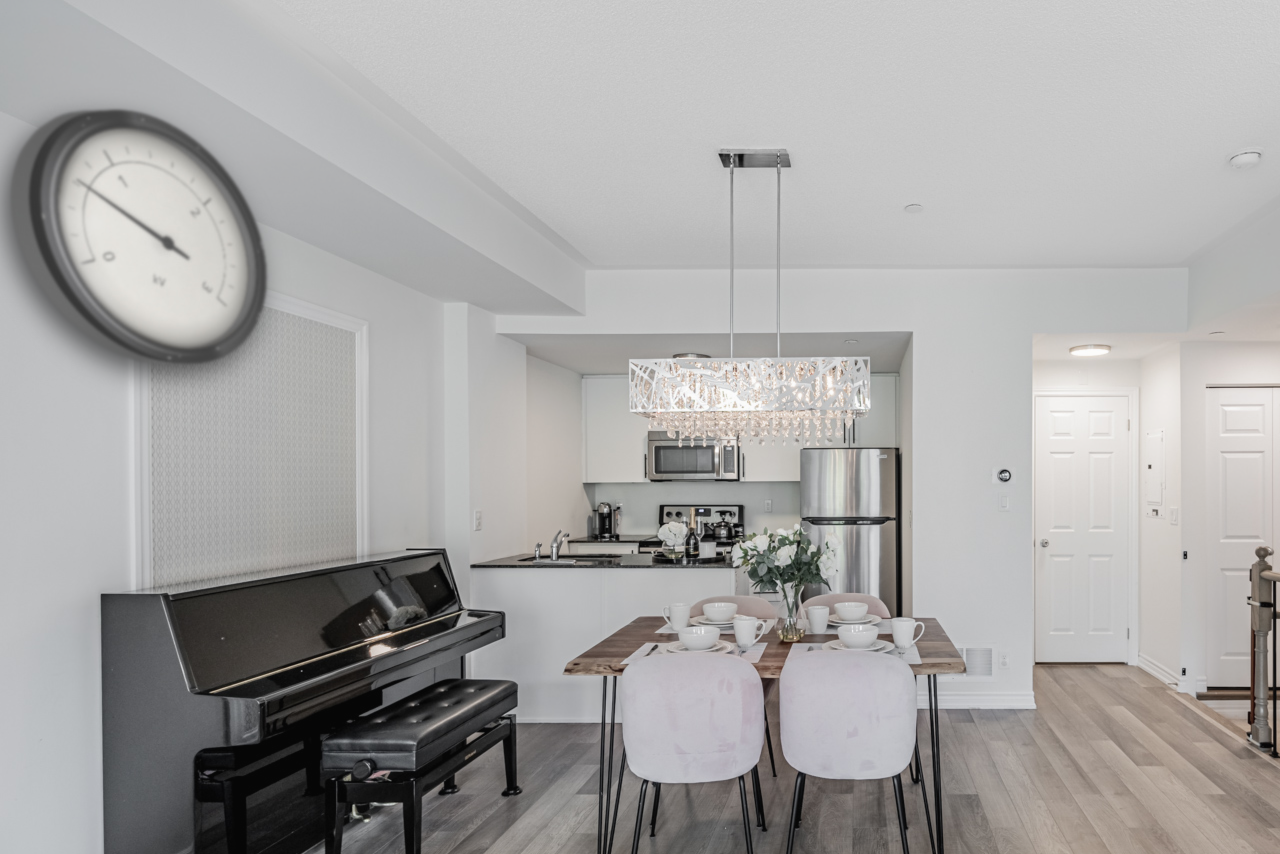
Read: {"value": 0.6, "unit": "kV"}
